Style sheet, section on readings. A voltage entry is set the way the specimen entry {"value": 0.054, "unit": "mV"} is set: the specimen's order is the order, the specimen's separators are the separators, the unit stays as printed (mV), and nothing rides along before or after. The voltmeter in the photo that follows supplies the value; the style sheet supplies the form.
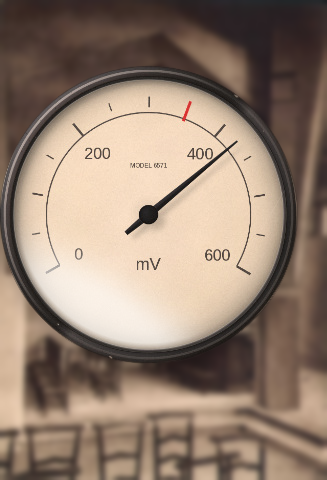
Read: {"value": 425, "unit": "mV"}
